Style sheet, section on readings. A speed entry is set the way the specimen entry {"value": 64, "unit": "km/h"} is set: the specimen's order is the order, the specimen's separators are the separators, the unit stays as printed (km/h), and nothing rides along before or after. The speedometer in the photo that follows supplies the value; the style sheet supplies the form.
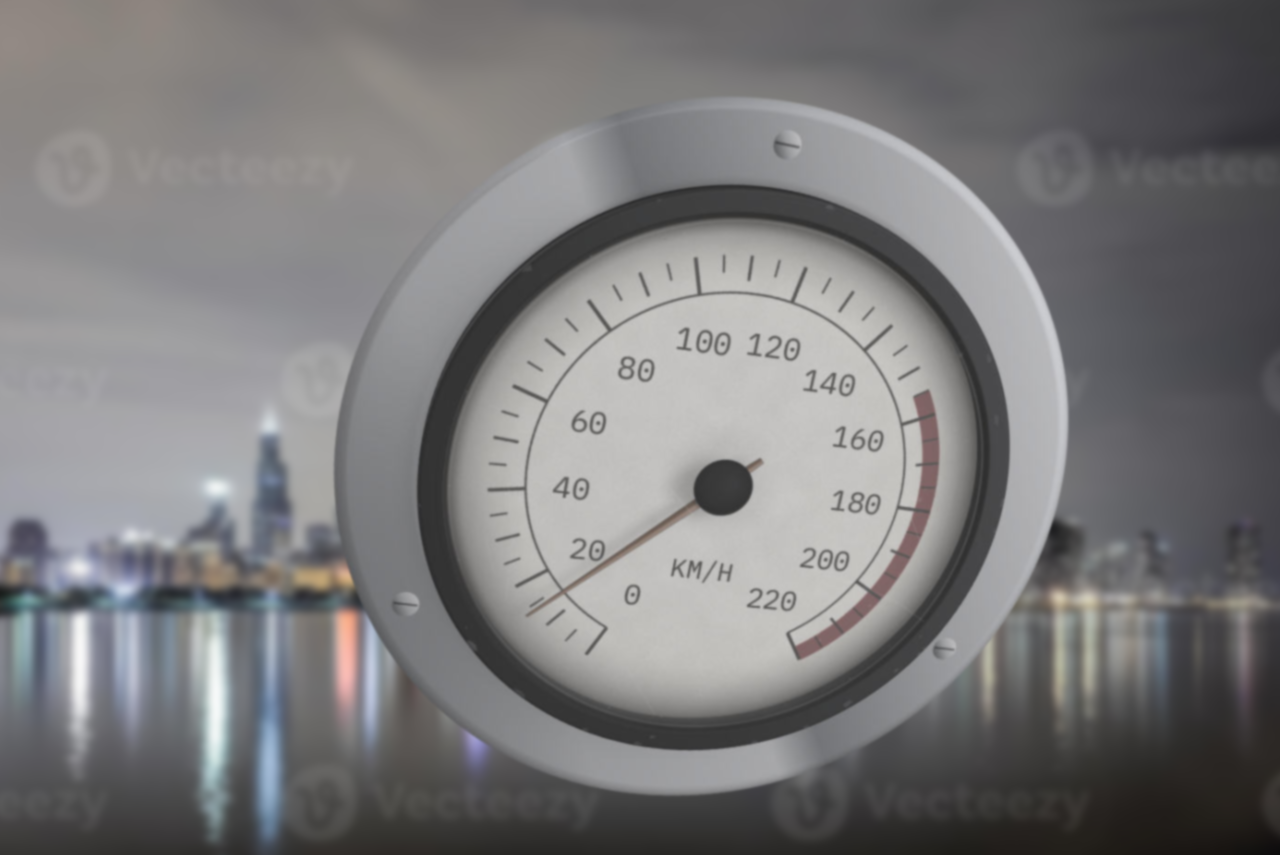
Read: {"value": 15, "unit": "km/h"}
